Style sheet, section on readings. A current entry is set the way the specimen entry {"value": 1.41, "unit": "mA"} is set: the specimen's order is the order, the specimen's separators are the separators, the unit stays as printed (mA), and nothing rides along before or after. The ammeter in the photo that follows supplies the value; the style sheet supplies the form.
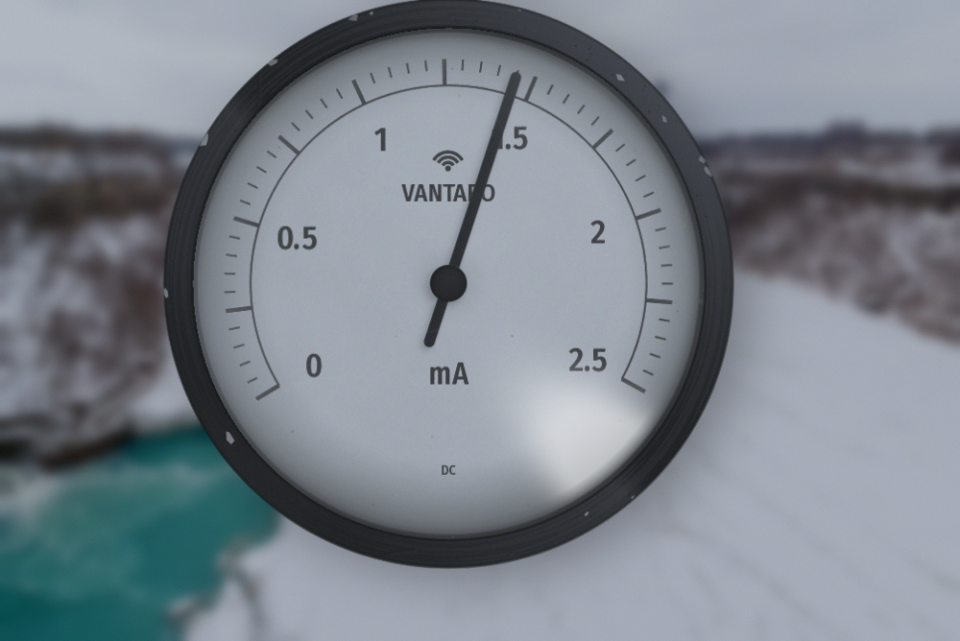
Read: {"value": 1.45, "unit": "mA"}
